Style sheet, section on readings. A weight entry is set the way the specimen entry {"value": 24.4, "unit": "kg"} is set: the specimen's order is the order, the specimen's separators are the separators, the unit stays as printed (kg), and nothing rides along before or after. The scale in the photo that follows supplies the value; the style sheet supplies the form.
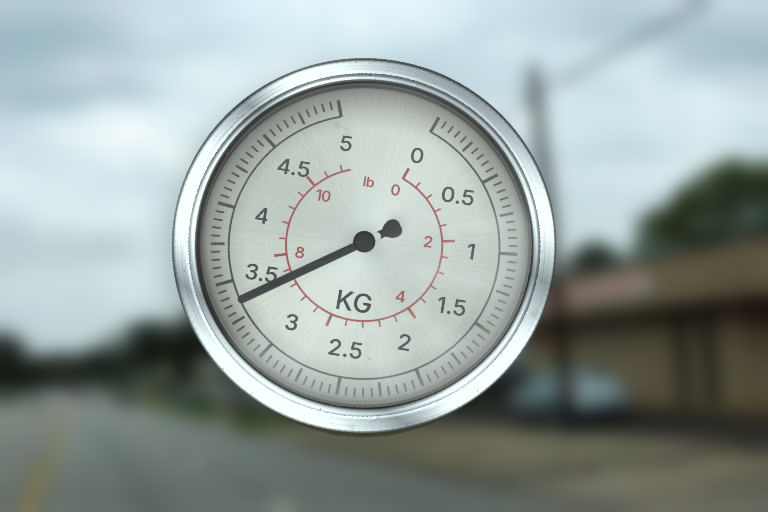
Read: {"value": 3.35, "unit": "kg"}
